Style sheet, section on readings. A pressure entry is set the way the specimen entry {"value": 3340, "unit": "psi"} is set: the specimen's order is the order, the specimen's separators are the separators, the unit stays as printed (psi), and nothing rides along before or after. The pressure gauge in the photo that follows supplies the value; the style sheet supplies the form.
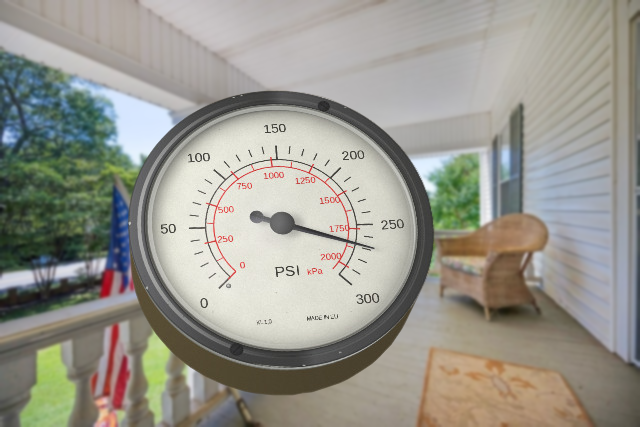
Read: {"value": 270, "unit": "psi"}
